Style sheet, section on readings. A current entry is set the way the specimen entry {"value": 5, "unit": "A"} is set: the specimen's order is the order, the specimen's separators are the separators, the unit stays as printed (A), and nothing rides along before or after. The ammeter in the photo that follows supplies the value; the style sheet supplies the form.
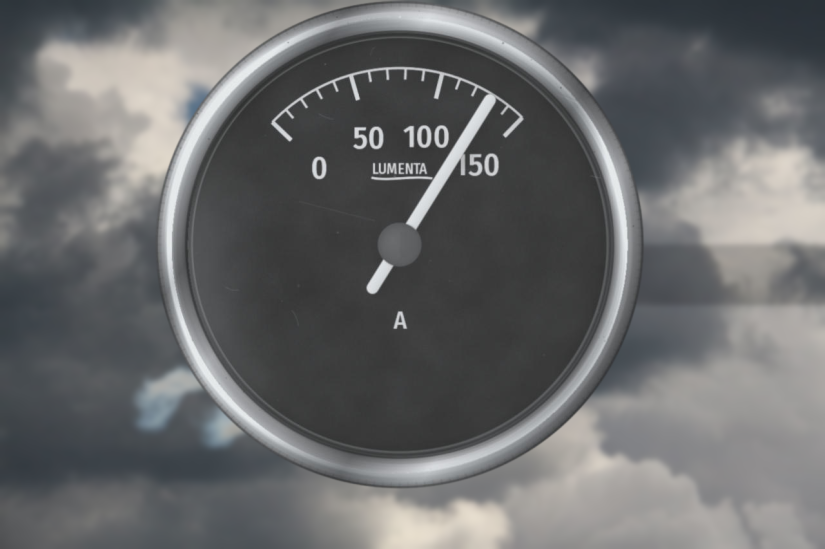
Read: {"value": 130, "unit": "A"}
